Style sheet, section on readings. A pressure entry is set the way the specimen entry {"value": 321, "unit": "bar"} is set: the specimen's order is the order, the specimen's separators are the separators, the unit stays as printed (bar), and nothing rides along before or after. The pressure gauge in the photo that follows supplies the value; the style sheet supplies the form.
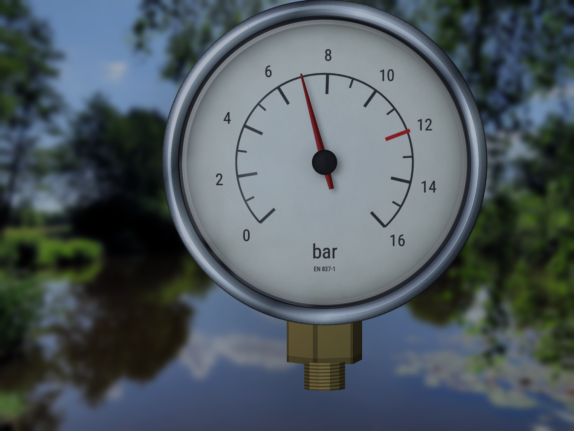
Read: {"value": 7, "unit": "bar"}
